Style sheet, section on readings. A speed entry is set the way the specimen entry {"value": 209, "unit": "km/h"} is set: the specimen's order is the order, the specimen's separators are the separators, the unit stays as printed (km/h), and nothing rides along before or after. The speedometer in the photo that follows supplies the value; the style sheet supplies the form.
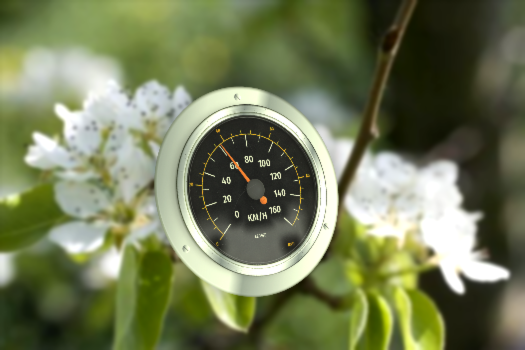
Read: {"value": 60, "unit": "km/h"}
